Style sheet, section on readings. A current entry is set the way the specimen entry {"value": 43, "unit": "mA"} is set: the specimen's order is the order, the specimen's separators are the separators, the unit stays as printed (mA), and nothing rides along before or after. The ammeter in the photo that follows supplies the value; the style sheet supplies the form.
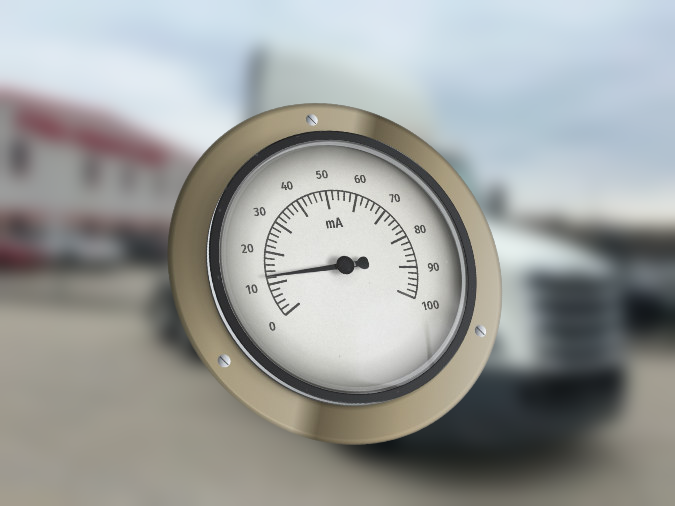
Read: {"value": 12, "unit": "mA"}
